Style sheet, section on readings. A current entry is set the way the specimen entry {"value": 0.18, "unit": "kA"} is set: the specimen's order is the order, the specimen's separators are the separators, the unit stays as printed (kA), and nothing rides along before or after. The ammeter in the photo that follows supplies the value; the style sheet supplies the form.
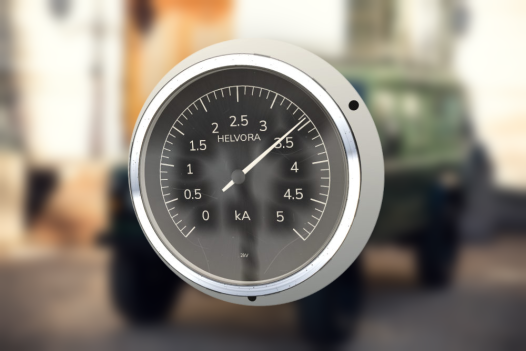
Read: {"value": 3.45, "unit": "kA"}
